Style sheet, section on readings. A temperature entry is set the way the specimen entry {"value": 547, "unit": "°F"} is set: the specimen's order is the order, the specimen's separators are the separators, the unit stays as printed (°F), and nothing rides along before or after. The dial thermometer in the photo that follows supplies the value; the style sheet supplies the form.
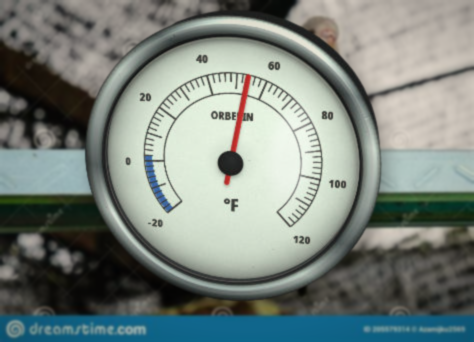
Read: {"value": 54, "unit": "°F"}
